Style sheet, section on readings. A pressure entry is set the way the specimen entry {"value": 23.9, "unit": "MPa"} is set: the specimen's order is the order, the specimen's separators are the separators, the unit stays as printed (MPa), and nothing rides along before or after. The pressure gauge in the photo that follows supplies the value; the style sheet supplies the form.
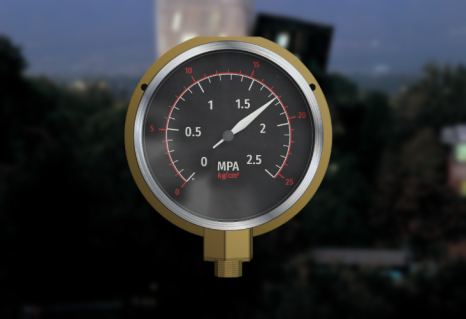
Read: {"value": 1.75, "unit": "MPa"}
